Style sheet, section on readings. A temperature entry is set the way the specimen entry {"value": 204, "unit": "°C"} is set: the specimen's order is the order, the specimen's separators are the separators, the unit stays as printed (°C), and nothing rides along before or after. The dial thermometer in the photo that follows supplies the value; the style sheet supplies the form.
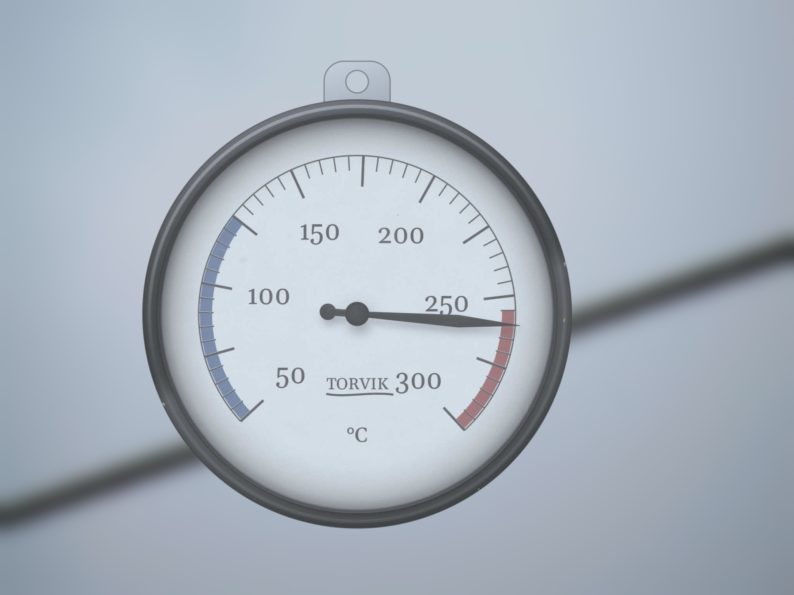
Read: {"value": 260, "unit": "°C"}
